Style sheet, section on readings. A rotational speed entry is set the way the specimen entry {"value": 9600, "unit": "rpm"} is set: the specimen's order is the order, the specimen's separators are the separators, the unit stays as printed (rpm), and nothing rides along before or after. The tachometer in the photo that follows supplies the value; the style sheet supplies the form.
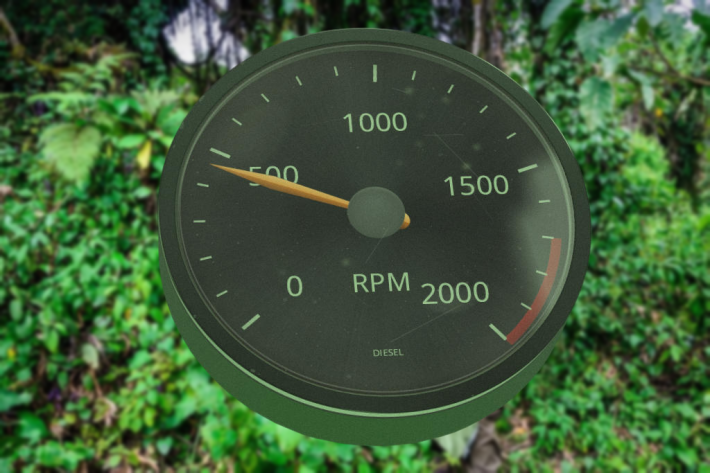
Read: {"value": 450, "unit": "rpm"}
